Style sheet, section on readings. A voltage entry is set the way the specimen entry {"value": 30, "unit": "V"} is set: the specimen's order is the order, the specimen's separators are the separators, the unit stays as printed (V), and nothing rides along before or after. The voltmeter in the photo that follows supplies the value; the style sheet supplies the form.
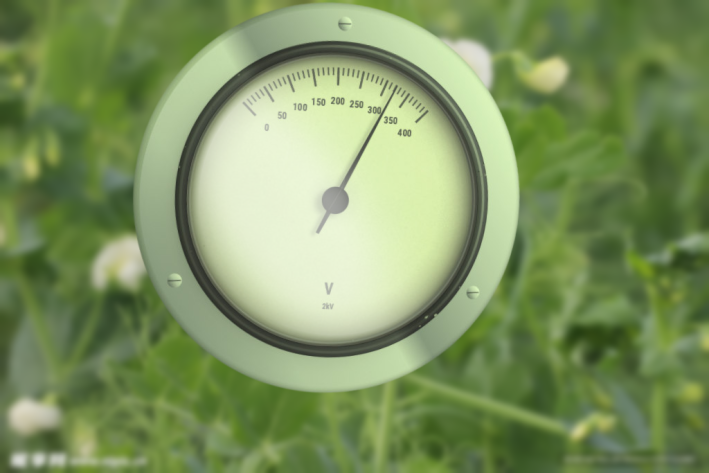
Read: {"value": 320, "unit": "V"}
